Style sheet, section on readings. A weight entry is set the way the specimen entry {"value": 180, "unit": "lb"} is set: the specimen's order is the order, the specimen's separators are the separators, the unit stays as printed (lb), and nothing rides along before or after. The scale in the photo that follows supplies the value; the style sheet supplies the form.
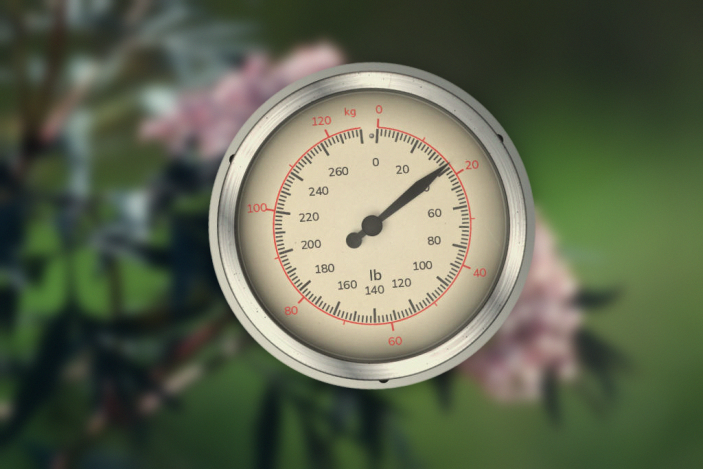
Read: {"value": 38, "unit": "lb"}
